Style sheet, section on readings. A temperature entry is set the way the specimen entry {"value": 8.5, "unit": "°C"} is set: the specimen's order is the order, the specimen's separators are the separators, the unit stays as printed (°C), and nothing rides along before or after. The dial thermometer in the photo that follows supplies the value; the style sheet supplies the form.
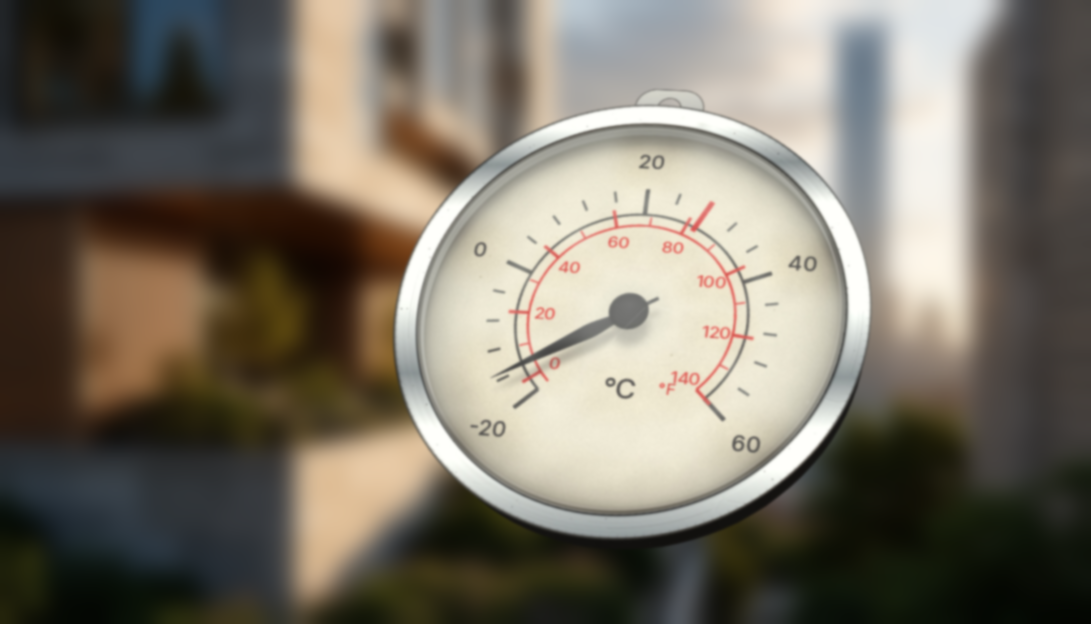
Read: {"value": -16, "unit": "°C"}
